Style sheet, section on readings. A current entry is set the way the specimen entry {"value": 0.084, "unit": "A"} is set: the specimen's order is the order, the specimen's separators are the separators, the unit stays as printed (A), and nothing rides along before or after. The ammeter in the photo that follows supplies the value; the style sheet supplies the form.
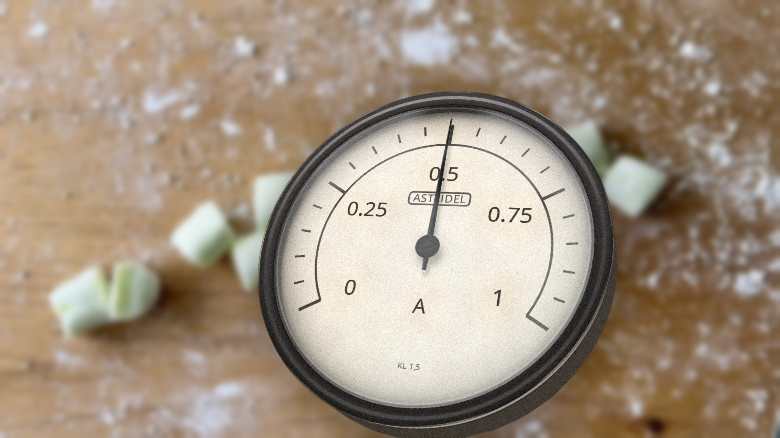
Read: {"value": 0.5, "unit": "A"}
